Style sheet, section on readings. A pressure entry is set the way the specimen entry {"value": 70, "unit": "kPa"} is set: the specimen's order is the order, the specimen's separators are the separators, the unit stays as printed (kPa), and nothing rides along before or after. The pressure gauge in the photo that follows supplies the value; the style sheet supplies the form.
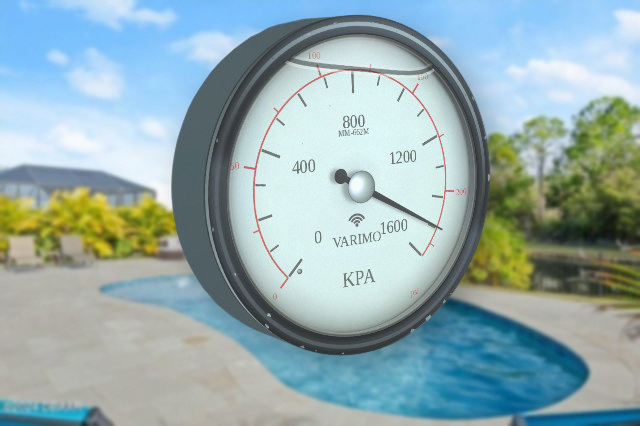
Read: {"value": 1500, "unit": "kPa"}
